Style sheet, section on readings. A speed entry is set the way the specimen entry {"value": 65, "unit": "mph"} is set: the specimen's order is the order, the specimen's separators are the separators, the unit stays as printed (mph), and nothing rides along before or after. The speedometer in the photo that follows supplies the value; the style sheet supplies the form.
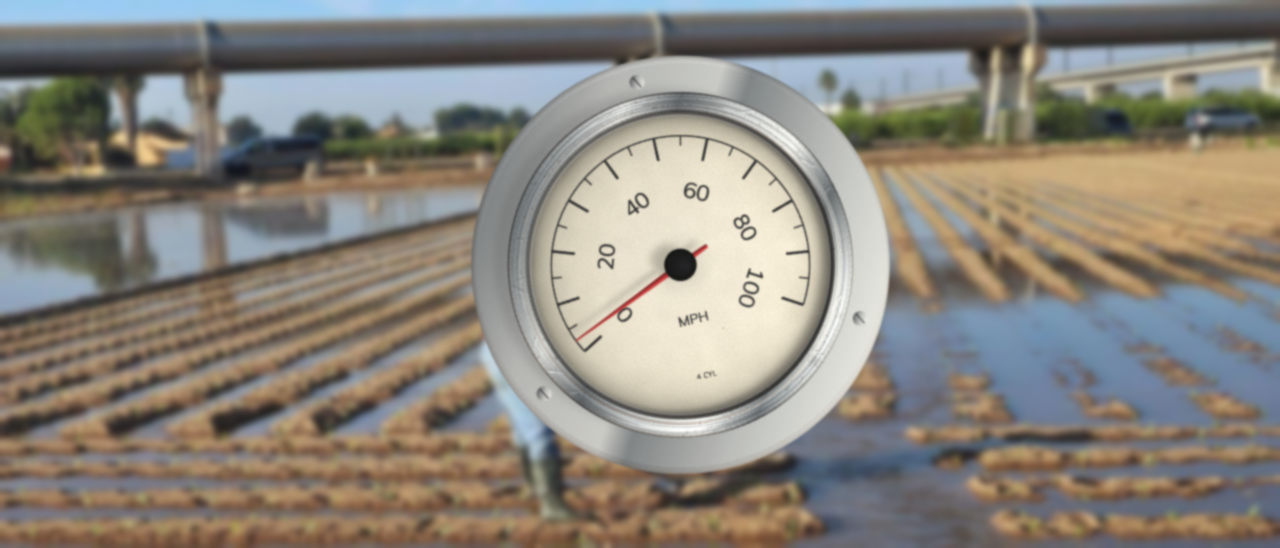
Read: {"value": 2.5, "unit": "mph"}
